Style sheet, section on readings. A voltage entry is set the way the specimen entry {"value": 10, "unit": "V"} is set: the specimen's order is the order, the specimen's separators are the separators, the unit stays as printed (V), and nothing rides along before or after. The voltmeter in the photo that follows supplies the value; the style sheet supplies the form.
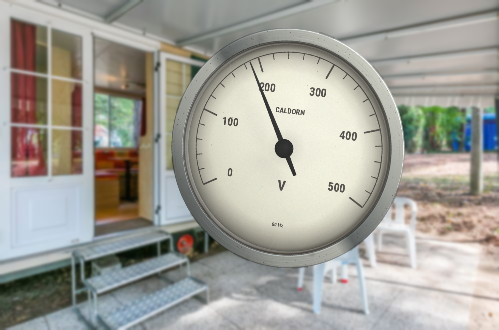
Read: {"value": 190, "unit": "V"}
